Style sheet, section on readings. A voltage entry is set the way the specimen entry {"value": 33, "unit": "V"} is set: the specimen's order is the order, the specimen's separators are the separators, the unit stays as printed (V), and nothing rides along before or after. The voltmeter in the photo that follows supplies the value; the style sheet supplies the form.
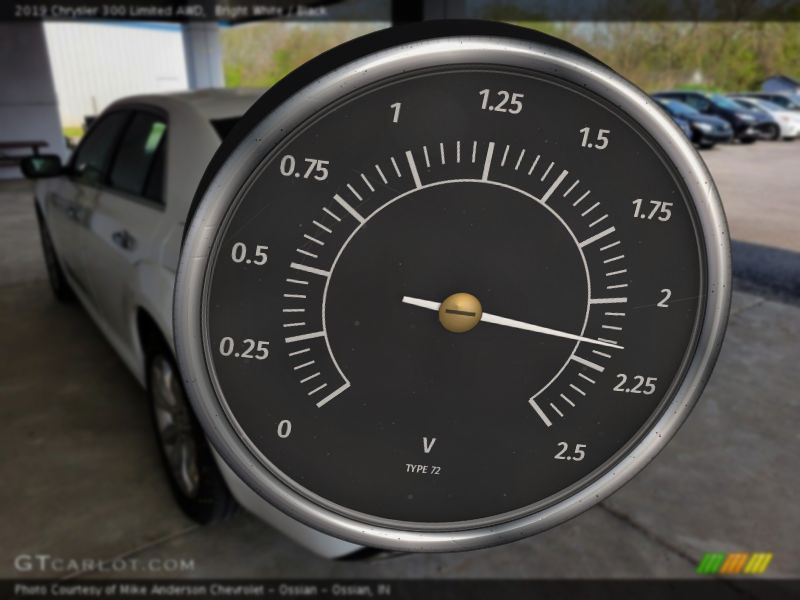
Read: {"value": 2.15, "unit": "V"}
